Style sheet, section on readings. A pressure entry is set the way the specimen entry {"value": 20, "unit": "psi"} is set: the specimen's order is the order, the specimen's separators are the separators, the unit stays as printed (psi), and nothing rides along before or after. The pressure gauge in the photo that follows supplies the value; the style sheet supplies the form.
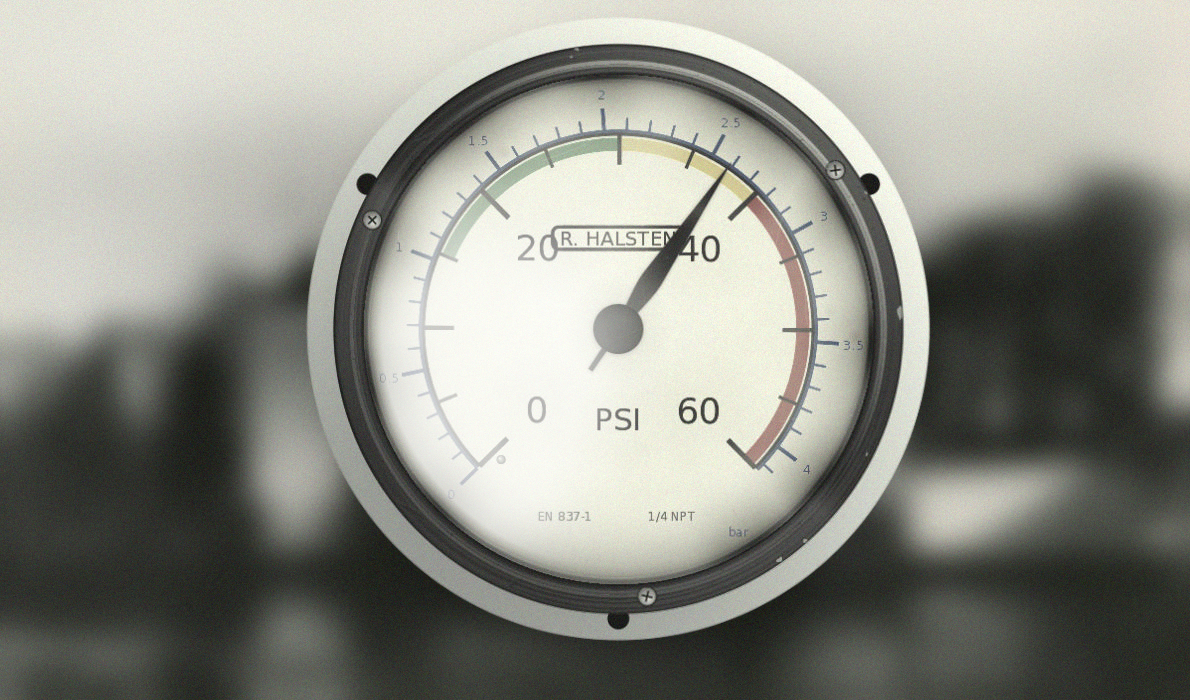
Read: {"value": 37.5, "unit": "psi"}
